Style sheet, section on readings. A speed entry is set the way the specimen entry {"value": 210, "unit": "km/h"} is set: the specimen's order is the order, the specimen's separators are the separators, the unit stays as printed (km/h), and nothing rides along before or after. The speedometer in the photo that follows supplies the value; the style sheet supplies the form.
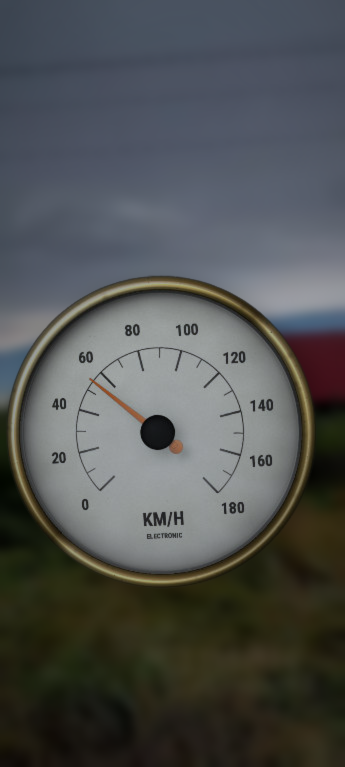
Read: {"value": 55, "unit": "km/h"}
